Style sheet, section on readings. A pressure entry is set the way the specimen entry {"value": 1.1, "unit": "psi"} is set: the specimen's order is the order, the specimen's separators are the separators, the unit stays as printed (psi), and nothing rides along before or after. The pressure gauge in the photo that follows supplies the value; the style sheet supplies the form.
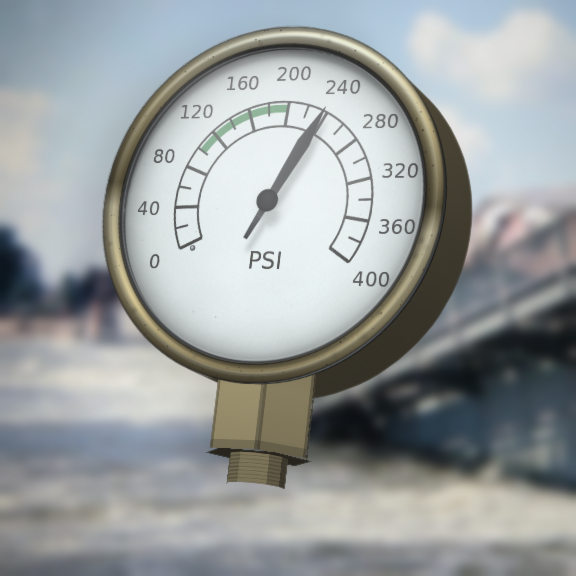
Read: {"value": 240, "unit": "psi"}
